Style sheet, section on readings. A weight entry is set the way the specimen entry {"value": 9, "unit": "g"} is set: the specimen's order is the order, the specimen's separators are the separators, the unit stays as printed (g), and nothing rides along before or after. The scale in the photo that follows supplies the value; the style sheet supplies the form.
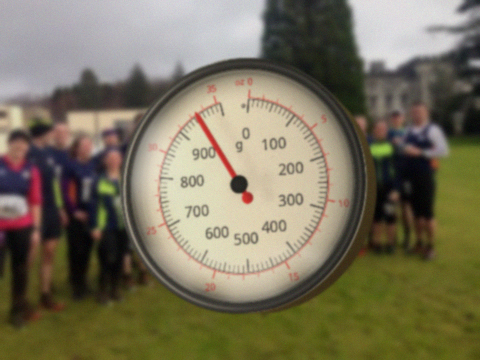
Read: {"value": 950, "unit": "g"}
